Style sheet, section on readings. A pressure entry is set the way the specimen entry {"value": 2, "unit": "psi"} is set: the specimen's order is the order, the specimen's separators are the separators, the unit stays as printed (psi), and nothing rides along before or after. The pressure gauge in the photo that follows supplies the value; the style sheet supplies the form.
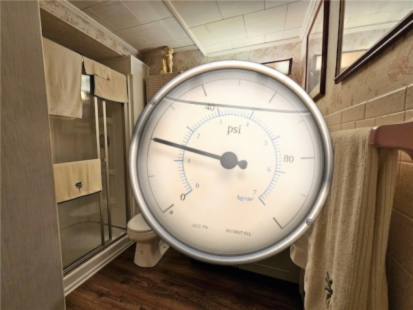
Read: {"value": 20, "unit": "psi"}
